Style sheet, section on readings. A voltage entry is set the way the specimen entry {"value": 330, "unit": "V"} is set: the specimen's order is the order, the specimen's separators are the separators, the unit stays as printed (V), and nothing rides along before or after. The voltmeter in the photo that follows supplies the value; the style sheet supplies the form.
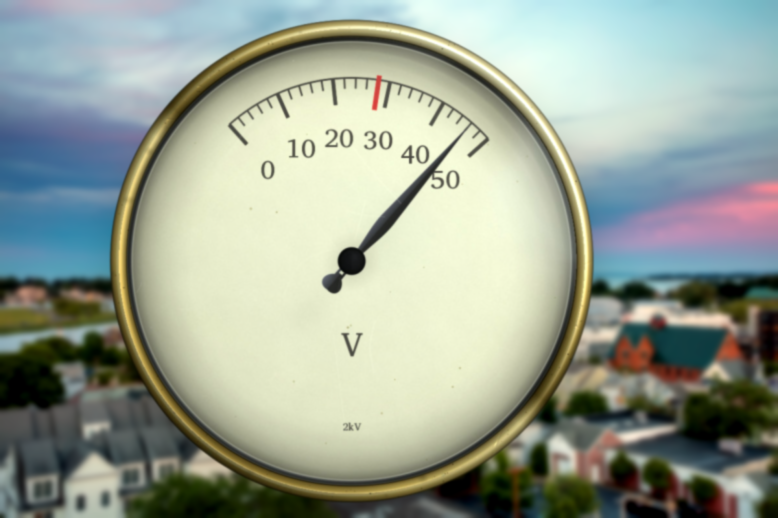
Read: {"value": 46, "unit": "V"}
